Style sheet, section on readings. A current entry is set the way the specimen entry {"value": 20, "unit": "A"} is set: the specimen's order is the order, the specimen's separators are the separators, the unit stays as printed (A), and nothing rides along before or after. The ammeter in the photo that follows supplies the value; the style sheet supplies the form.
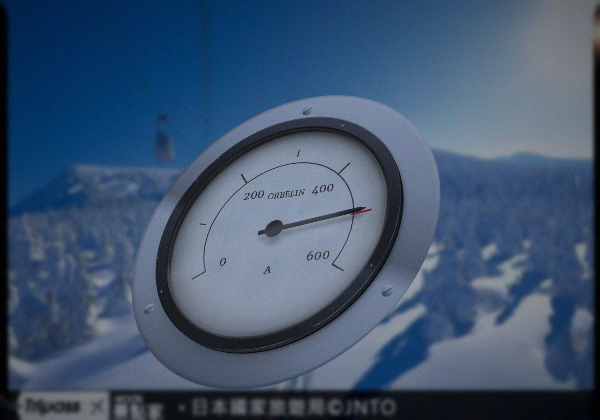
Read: {"value": 500, "unit": "A"}
